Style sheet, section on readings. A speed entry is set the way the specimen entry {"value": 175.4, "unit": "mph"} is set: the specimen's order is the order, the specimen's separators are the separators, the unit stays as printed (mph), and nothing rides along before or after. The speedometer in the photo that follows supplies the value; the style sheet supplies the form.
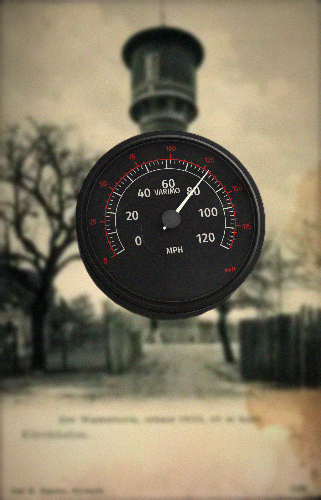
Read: {"value": 80, "unit": "mph"}
